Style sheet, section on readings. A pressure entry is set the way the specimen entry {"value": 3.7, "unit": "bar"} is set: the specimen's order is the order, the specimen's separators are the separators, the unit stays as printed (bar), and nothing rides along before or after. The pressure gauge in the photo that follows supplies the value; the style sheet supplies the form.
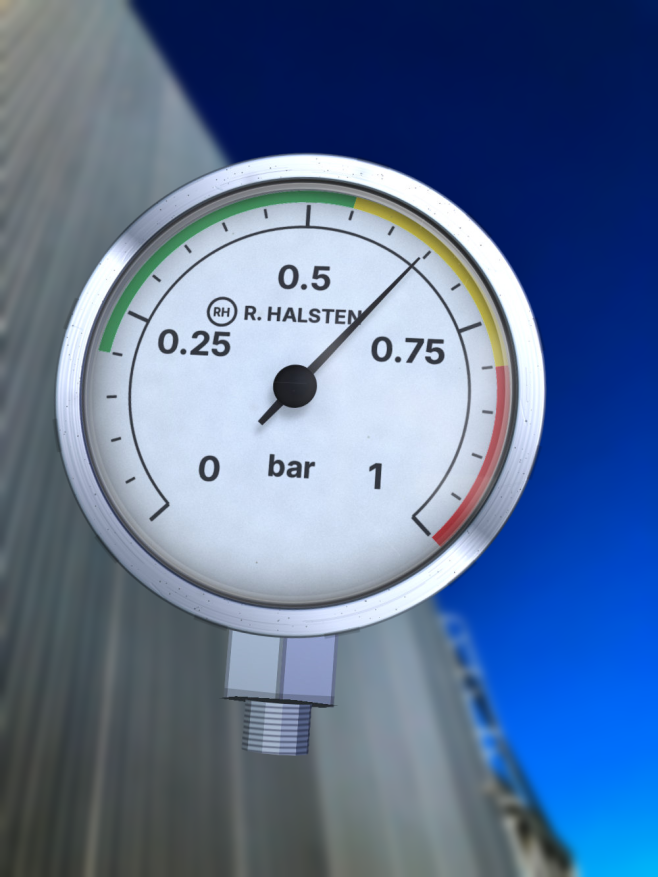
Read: {"value": 0.65, "unit": "bar"}
